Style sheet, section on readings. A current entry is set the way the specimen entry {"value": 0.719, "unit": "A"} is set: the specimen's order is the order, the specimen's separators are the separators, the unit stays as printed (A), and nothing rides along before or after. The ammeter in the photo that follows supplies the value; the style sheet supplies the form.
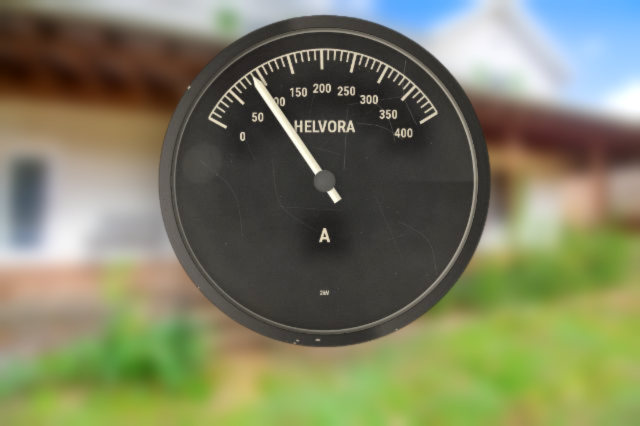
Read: {"value": 90, "unit": "A"}
